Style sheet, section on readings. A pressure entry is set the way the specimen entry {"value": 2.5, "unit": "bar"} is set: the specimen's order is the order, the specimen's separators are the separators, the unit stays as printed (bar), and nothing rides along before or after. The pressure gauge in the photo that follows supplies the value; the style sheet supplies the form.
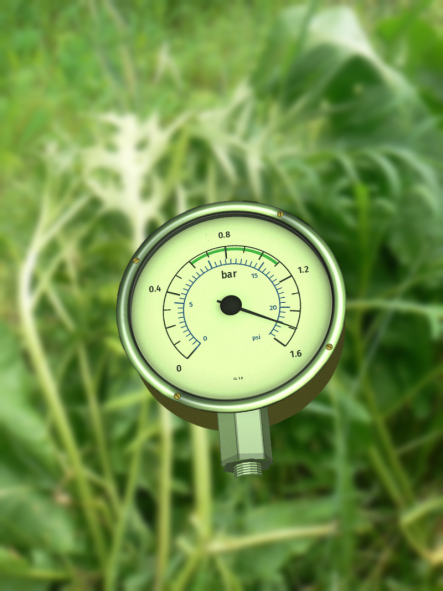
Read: {"value": 1.5, "unit": "bar"}
